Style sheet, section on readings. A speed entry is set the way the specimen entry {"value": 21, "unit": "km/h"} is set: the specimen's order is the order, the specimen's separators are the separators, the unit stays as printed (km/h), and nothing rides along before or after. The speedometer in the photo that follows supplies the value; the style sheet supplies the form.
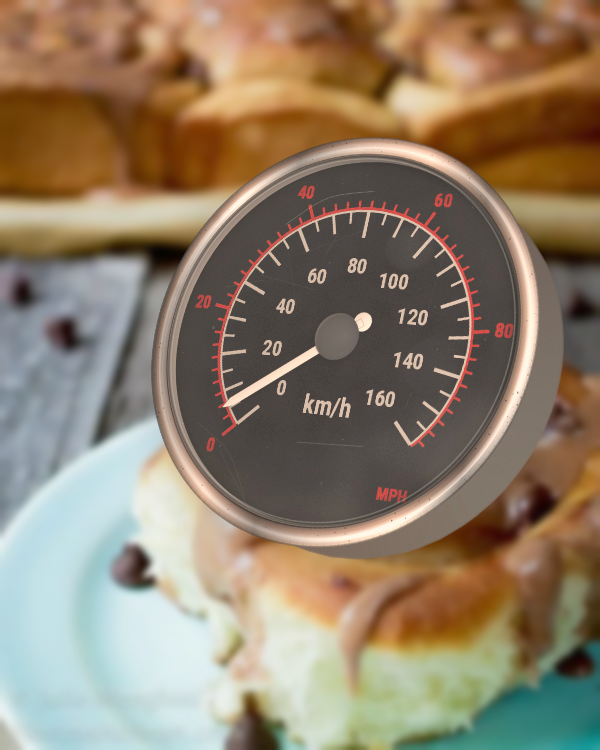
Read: {"value": 5, "unit": "km/h"}
